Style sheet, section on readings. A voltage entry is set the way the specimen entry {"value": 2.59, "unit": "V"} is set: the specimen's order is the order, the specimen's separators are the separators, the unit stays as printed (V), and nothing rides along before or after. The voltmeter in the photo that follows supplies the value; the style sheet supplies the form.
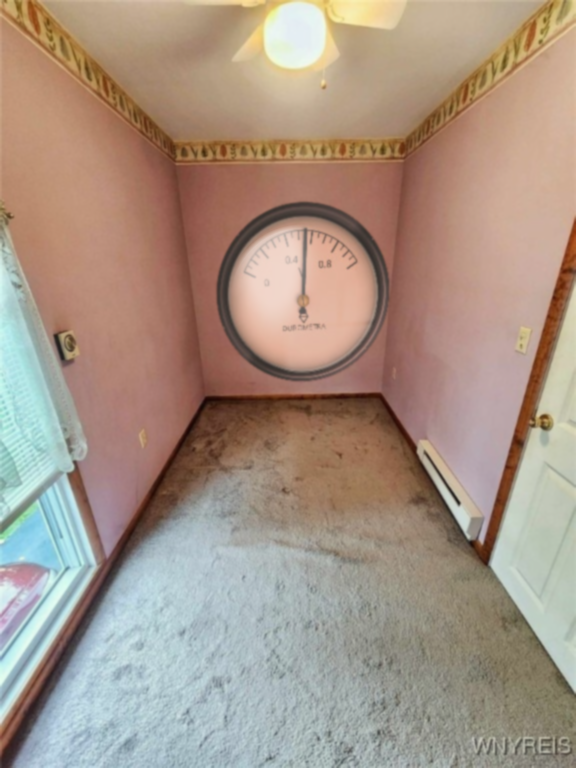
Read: {"value": 0.55, "unit": "V"}
